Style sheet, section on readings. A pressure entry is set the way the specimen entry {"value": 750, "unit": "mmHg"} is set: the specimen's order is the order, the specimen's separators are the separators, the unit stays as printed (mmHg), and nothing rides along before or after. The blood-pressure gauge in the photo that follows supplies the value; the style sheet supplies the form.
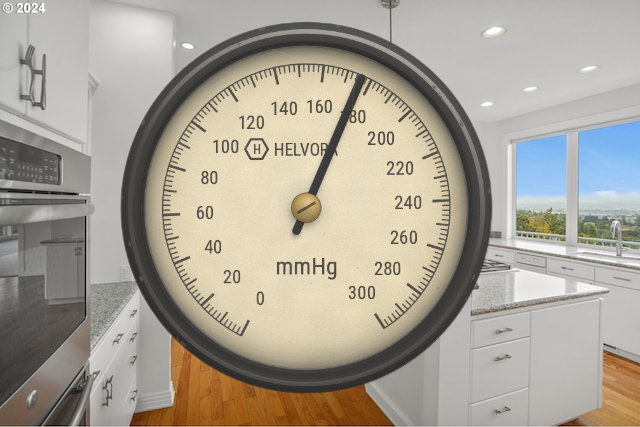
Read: {"value": 176, "unit": "mmHg"}
